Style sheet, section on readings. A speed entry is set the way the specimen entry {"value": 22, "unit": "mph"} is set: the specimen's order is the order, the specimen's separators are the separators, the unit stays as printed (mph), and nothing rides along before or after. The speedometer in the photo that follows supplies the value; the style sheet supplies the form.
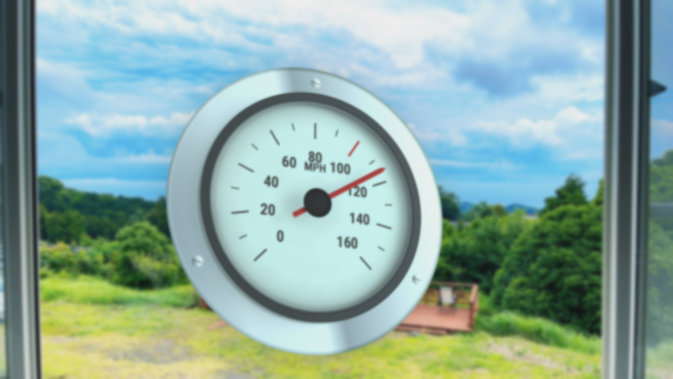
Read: {"value": 115, "unit": "mph"}
